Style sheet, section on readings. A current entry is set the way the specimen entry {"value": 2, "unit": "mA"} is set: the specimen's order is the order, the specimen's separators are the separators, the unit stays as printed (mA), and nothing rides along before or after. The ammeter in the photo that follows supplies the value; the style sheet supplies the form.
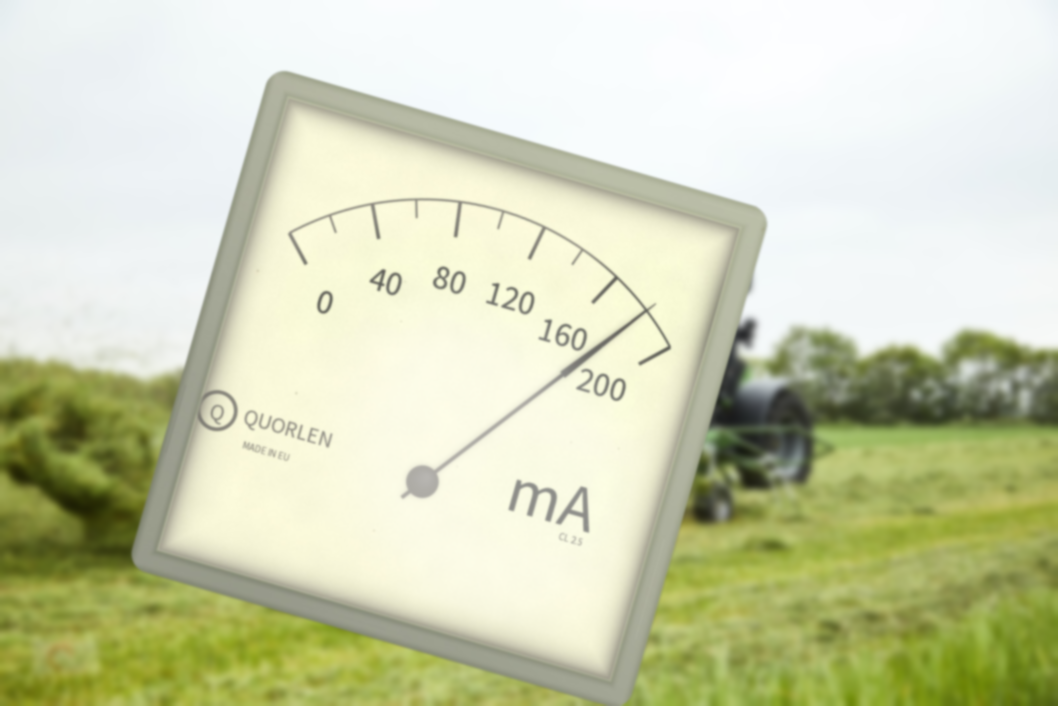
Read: {"value": 180, "unit": "mA"}
